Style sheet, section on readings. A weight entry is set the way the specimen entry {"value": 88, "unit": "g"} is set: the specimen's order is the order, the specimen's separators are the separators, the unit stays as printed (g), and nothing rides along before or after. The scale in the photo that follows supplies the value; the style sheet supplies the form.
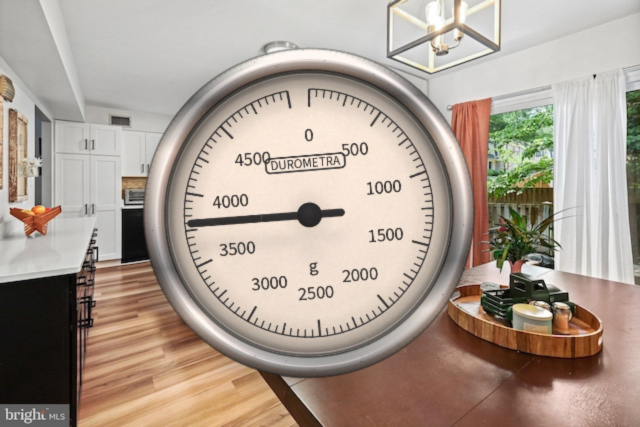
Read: {"value": 3800, "unit": "g"}
